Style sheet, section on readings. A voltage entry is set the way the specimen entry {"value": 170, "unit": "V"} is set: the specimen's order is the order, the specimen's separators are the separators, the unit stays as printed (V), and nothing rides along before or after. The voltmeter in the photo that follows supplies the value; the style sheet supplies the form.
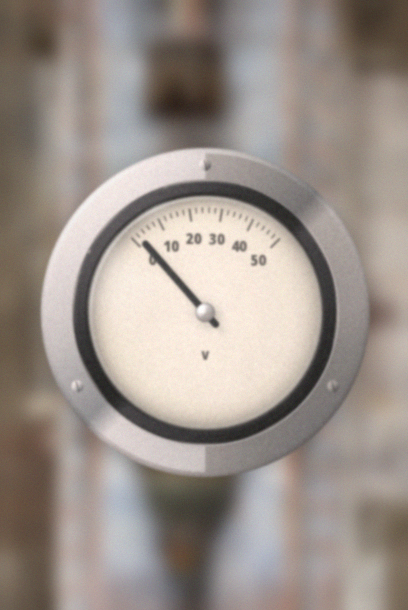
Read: {"value": 2, "unit": "V"}
